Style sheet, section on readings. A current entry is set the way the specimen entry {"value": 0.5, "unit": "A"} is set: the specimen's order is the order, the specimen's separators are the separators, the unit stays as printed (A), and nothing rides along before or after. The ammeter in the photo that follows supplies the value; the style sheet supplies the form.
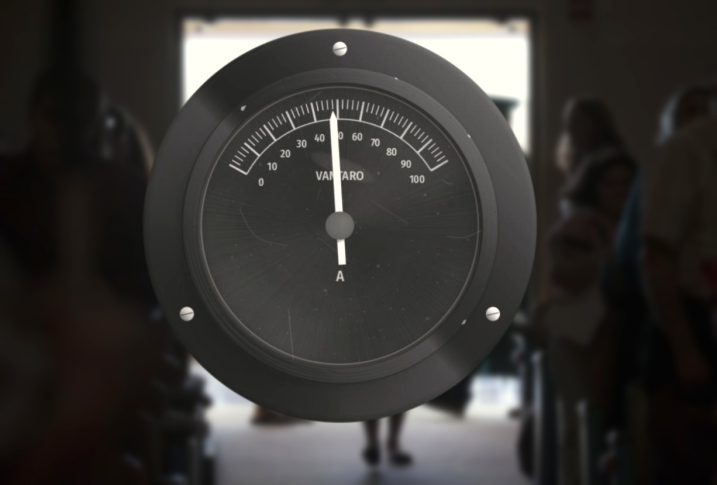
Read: {"value": 48, "unit": "A"}
